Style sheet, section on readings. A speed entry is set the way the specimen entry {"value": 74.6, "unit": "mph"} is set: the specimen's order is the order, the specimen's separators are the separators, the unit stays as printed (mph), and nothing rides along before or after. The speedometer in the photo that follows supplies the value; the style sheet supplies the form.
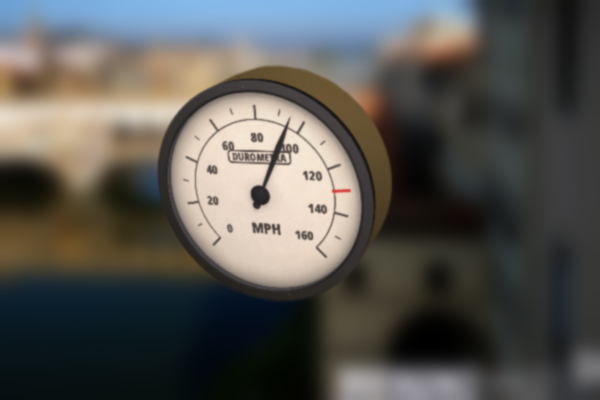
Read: {"value": 95, "unit": "mph"}
